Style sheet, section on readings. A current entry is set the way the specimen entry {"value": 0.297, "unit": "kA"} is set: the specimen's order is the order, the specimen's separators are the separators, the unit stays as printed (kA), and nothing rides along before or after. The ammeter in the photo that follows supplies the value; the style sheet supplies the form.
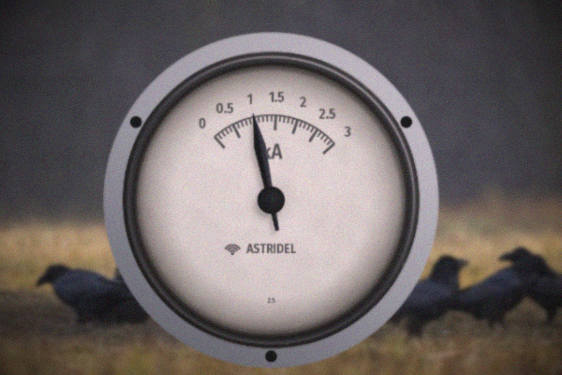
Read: {"value": 1, "unit": "kA"}
